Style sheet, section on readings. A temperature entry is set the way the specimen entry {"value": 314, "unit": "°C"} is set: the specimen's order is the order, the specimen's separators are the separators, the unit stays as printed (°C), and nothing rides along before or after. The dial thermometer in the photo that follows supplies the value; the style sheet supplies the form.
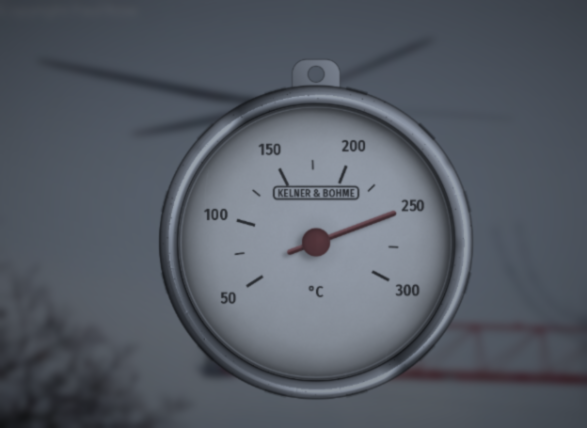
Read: {"value": 250, "unit": "°C"}
